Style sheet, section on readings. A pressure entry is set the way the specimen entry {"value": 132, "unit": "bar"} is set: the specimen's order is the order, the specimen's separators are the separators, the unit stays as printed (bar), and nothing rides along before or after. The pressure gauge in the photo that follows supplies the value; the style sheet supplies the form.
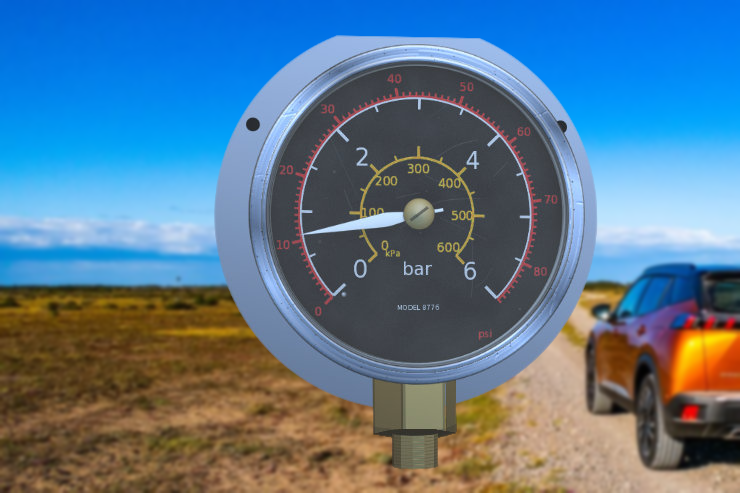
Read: {"value": 0.75, "unit": "bar"}
